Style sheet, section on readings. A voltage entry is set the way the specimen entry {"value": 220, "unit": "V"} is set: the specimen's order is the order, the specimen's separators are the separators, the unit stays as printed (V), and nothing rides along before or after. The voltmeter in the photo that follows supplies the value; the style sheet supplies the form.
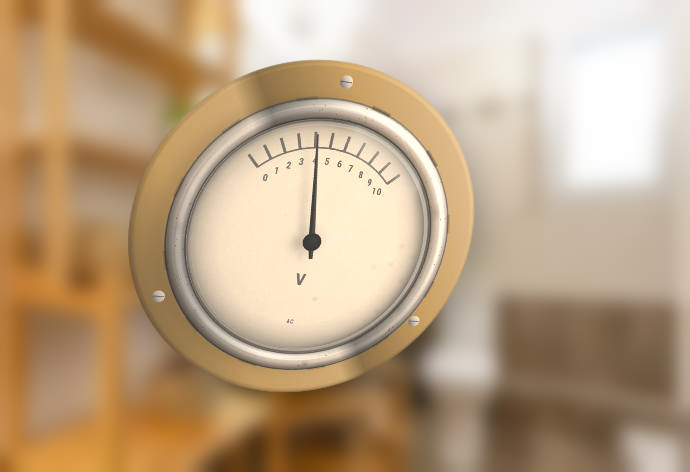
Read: {"value": 4, "unit": "V"}
